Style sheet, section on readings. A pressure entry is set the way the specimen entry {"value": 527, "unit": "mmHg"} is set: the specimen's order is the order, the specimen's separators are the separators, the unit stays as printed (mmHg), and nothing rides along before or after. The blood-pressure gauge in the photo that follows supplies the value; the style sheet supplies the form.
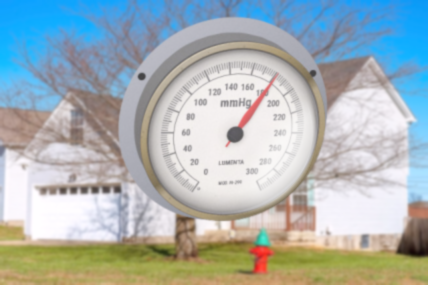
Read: {"value": 180, "unit": "mmHg"}
